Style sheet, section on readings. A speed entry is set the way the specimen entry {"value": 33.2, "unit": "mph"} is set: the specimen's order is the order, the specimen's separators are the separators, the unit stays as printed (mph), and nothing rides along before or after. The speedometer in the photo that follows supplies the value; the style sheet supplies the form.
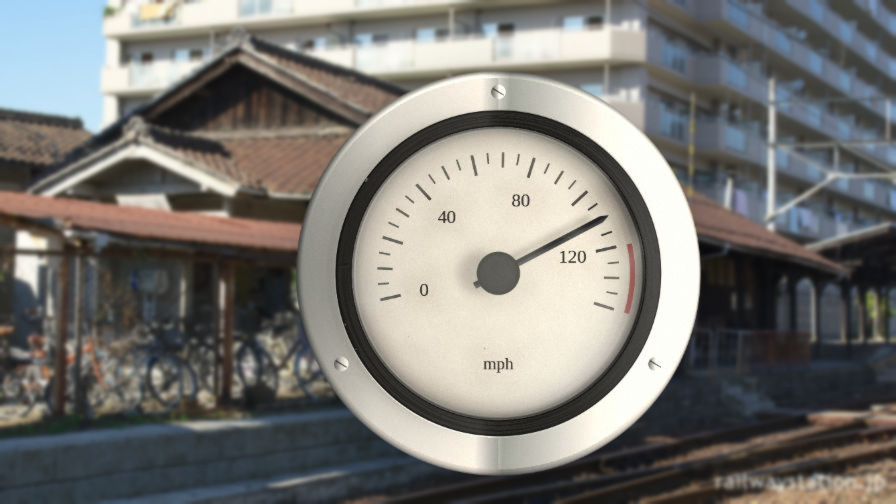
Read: {"value": 110, "unit": "mph"}
